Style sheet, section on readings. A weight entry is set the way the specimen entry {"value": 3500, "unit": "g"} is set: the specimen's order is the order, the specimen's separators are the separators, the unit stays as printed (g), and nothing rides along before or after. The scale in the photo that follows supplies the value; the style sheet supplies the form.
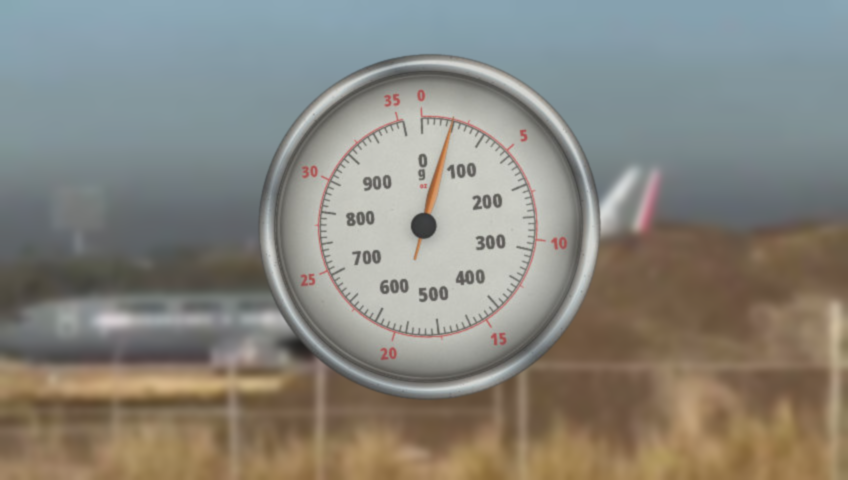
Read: {"value": 50, "unit": "g"}
